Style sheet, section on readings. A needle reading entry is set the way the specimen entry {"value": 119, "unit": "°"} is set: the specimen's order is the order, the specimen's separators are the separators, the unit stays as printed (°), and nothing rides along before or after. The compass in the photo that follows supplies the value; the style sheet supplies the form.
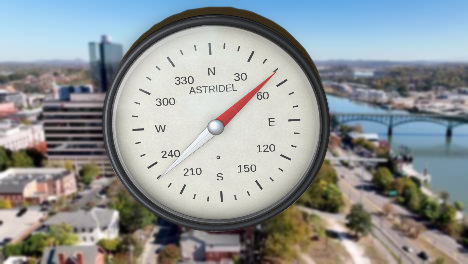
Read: {"value": 50, "unit": "°"}
